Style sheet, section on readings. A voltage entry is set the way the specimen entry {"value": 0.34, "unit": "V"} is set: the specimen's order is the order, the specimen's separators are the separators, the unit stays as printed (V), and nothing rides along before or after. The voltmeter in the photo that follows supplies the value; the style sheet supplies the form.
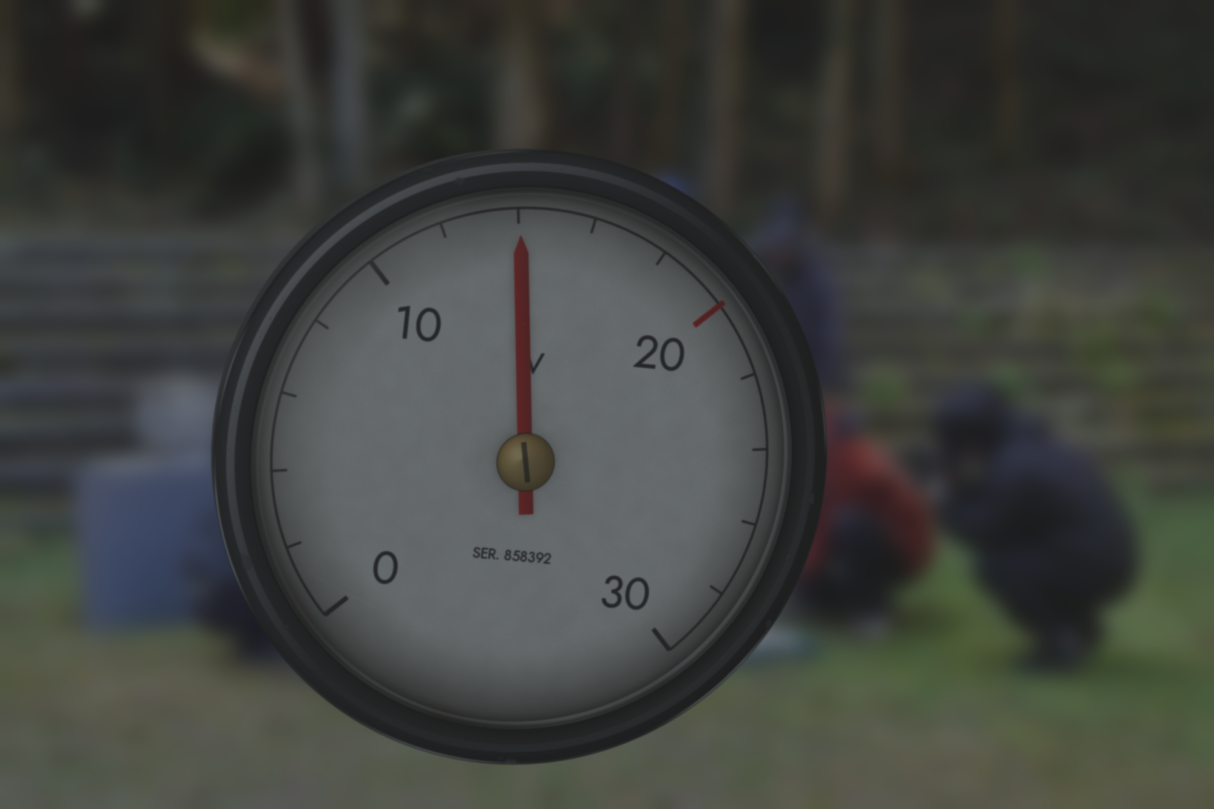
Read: {"value": 14, "unit": "V"}
